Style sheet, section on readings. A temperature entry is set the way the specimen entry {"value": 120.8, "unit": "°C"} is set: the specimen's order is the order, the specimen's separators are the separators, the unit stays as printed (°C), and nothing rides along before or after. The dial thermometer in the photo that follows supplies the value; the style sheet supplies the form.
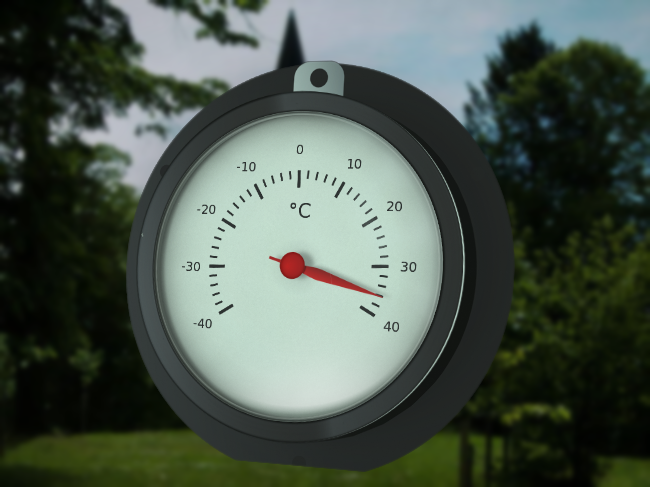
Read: {"value": 36, "unit": "°C"}
